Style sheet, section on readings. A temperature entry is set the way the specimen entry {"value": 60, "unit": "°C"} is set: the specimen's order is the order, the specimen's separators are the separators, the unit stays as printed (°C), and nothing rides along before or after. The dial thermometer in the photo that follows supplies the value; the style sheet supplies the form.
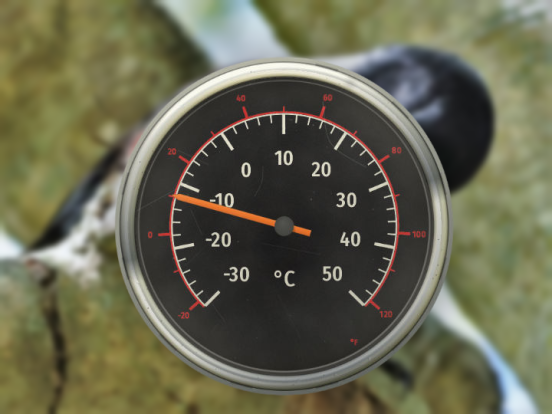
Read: {"value": -12, "unit": "°C"}
